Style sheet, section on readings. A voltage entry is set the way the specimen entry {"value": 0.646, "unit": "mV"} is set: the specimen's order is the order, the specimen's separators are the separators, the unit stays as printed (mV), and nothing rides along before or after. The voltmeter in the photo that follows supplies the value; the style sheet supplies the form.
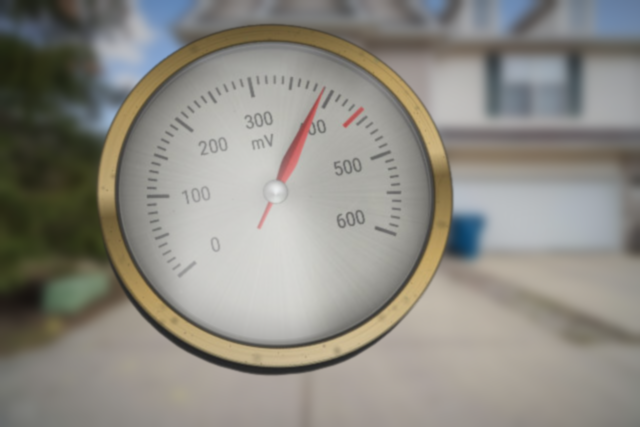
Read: {"value": 390, "unit": "mV"}
